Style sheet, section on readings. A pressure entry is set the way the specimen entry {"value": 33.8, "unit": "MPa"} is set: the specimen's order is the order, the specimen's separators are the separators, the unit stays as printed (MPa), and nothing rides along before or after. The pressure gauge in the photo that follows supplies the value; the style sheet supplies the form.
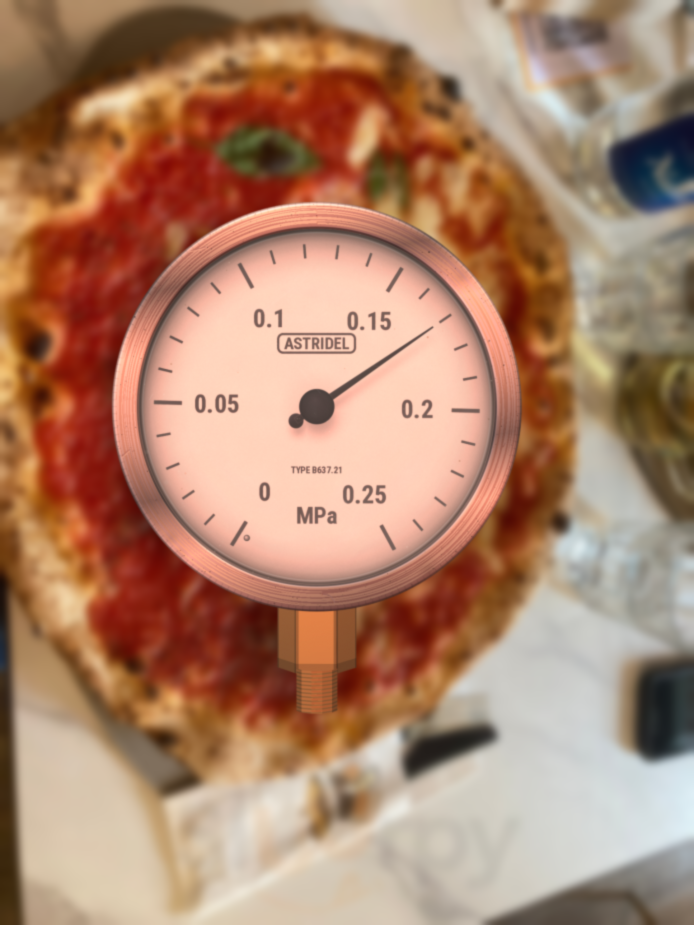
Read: {"value": 0.17, "unit": "MPa"}
